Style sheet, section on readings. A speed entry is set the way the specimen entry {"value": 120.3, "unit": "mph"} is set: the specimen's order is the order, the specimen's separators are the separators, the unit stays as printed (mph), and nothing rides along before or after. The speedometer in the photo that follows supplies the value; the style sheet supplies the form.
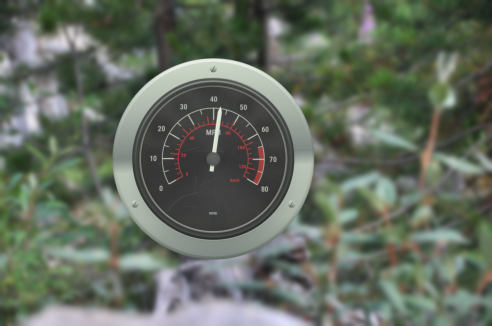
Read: {"value": 42.5, "unit": "mph"}
